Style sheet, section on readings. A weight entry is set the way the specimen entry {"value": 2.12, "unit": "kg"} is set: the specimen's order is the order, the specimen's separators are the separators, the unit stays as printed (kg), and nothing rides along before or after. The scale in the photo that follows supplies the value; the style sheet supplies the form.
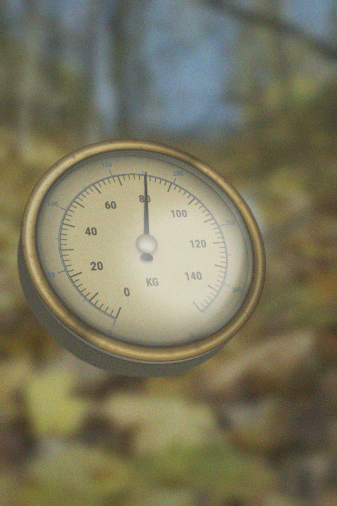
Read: {"value": 80, "unit": "kg"}
